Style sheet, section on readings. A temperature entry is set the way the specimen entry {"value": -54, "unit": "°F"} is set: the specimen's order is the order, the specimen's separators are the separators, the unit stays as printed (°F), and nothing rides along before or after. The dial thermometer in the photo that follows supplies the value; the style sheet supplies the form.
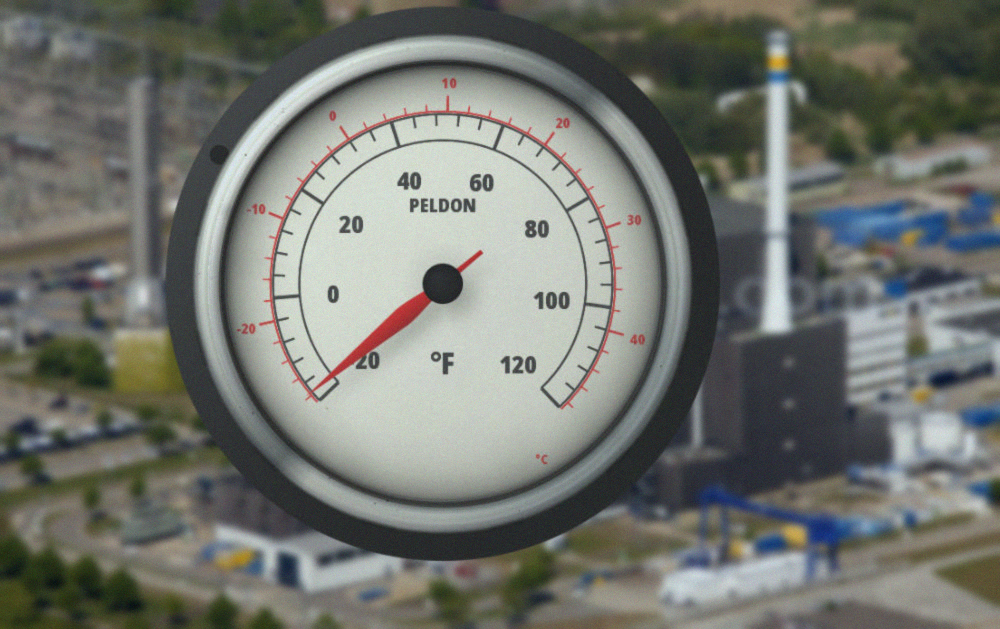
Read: {"value": -18, "unit": "°F"}
